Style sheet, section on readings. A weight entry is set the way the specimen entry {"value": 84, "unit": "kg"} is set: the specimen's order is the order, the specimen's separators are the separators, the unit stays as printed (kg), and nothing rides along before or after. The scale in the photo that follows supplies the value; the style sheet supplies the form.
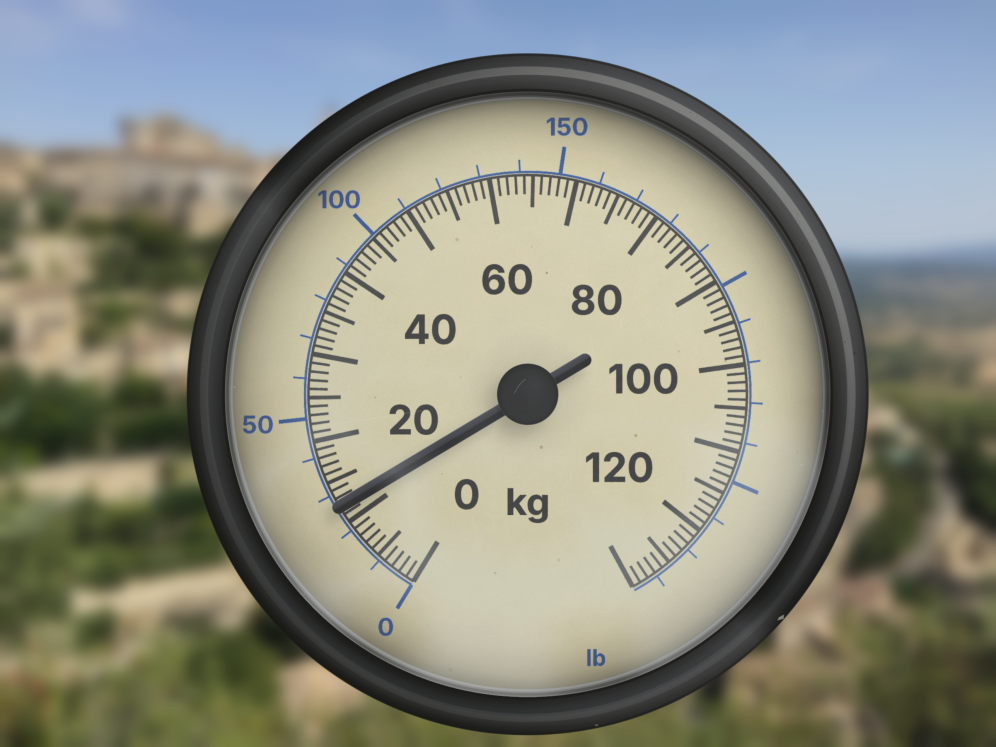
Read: {"value": 12, "unit": "kg"}
